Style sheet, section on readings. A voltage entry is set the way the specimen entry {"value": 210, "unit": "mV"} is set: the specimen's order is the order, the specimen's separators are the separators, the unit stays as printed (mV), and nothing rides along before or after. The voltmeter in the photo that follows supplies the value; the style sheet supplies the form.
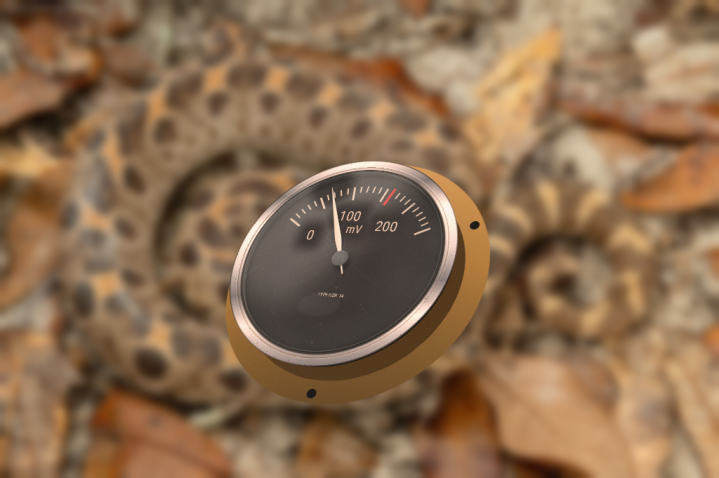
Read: {"value": 70, "unit": "mV"}
